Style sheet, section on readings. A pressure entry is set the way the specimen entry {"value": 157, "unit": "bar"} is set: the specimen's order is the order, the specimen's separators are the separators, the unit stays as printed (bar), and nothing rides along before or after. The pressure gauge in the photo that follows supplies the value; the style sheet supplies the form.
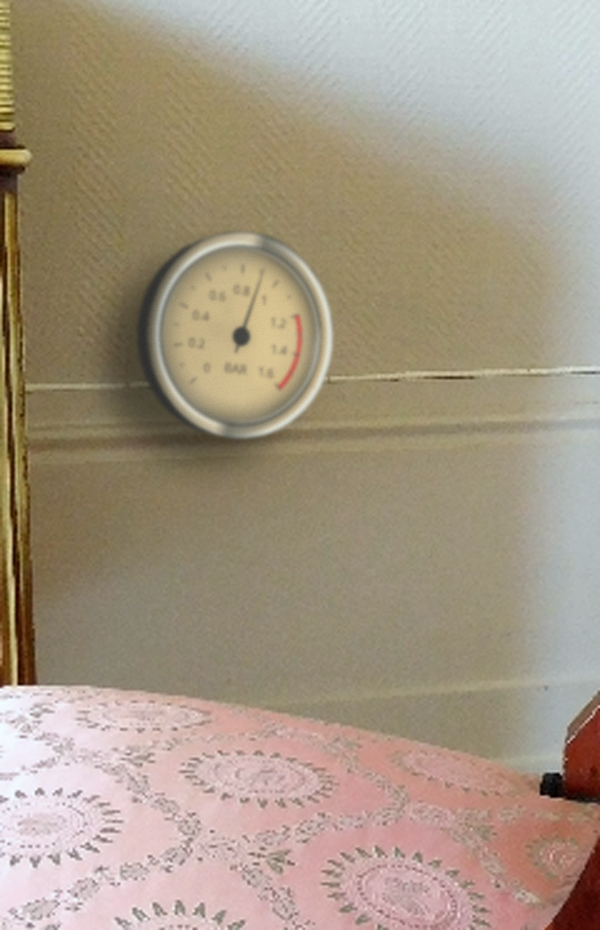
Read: {"value": 0.9, "unit": "bar"}
